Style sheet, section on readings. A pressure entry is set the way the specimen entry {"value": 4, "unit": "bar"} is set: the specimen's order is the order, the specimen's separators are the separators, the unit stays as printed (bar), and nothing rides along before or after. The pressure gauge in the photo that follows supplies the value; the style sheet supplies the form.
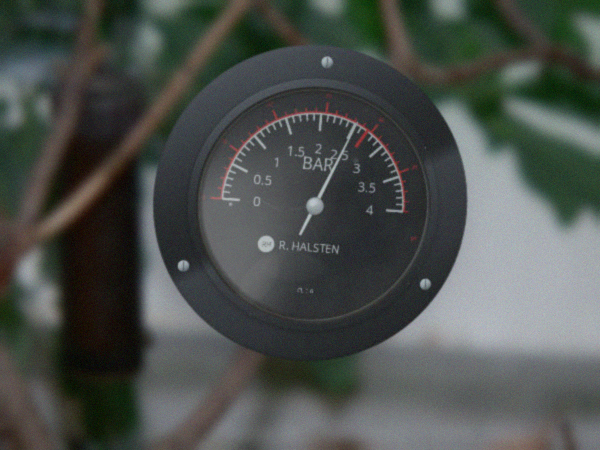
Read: {"value": 2.5, "unit": "bar"}
